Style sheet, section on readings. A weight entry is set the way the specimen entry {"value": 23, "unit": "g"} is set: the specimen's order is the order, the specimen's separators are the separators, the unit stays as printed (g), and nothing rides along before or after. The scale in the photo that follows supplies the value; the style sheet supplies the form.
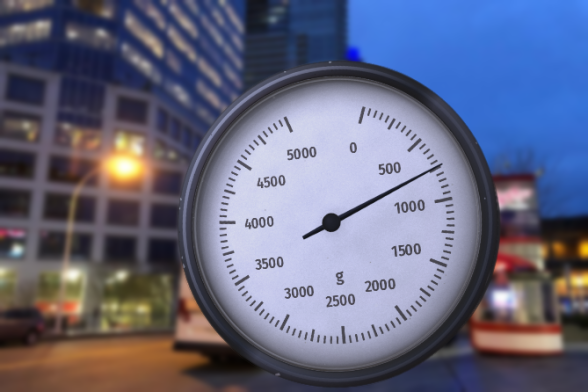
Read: {"value": 750, "unit": "g"}
